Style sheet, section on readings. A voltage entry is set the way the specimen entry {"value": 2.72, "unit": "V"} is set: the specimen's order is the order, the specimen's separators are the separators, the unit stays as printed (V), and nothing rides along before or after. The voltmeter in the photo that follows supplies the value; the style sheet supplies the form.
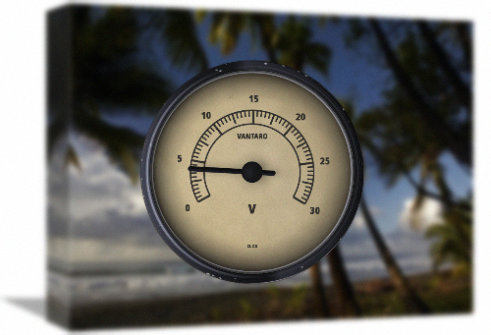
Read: {"value": 4, "unit": "V"}
